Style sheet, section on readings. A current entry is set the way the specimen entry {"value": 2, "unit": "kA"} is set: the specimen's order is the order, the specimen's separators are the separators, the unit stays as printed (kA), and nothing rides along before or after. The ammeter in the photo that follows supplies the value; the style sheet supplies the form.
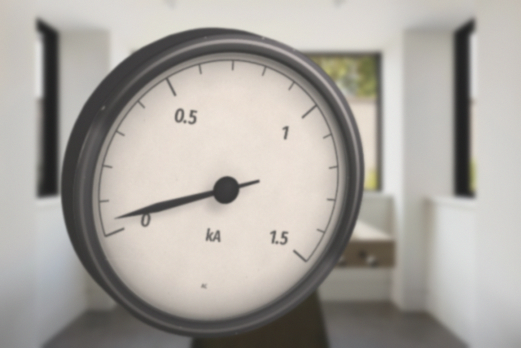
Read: {"value": 0.05, "unit": "kA"}
